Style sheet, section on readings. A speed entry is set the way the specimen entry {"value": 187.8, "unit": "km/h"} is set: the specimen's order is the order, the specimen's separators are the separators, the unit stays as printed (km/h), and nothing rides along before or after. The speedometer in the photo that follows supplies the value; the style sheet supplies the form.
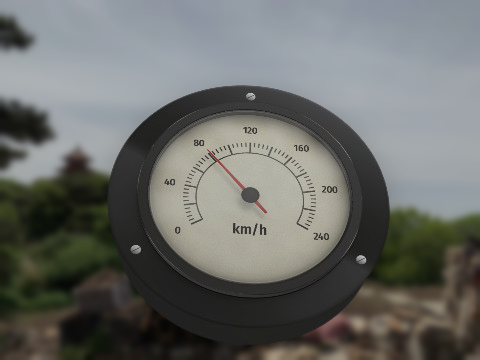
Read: {"value": 80, "unit": "km/h"}
